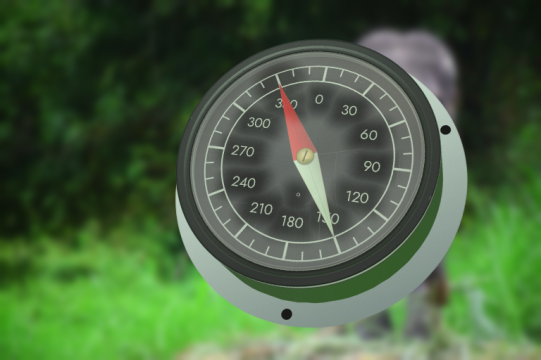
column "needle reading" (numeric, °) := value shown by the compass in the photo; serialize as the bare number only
330
